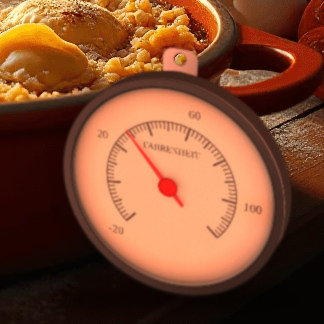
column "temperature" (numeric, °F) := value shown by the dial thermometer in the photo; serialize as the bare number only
30
